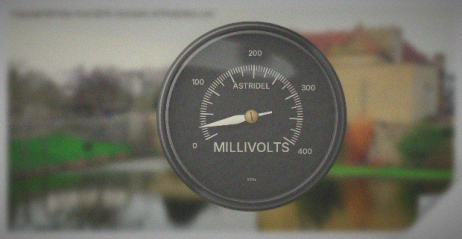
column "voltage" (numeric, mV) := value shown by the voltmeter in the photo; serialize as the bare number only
25
